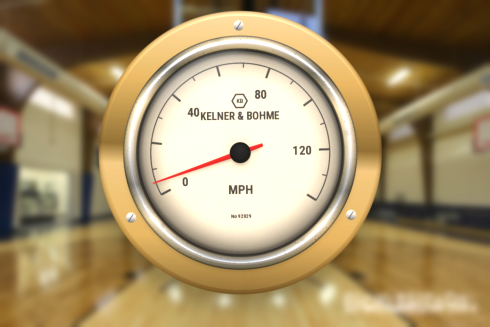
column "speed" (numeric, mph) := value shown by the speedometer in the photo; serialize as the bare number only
5
